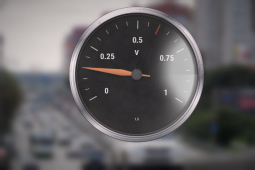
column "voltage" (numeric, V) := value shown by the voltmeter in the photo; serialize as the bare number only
0.15
